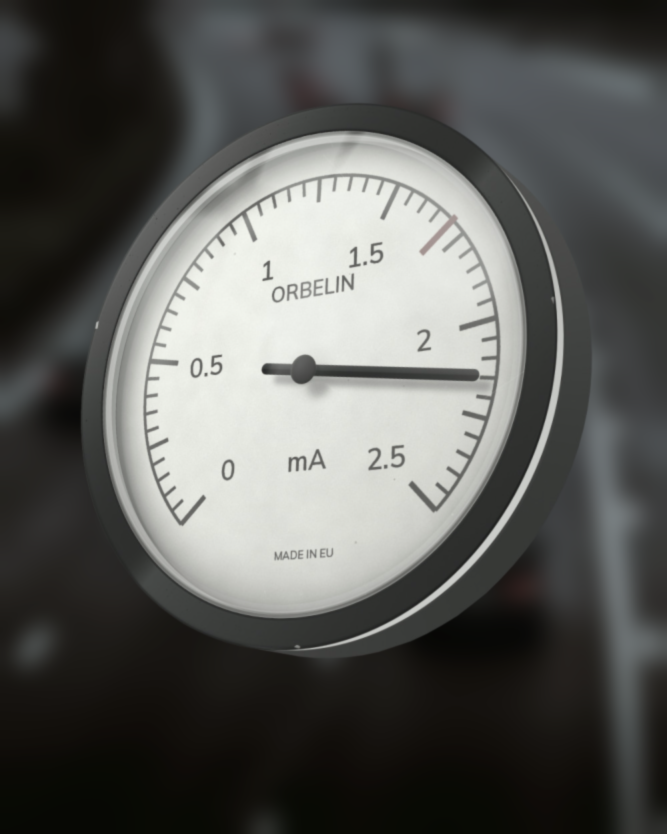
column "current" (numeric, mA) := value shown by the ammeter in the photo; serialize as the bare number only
2.15
